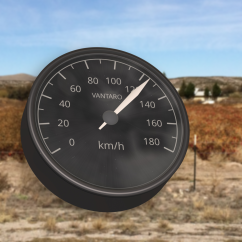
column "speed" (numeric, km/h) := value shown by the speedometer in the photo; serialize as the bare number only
125
